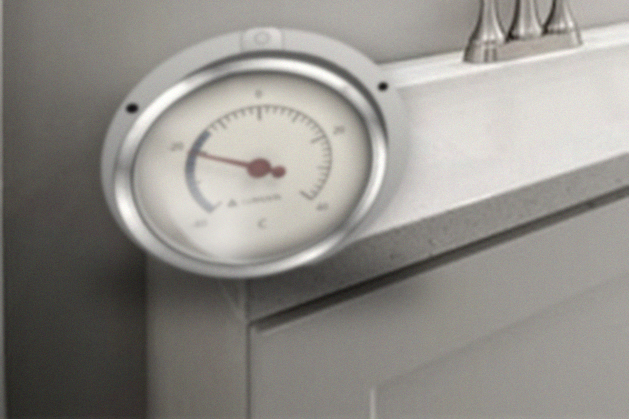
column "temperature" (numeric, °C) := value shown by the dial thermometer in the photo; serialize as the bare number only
-20
